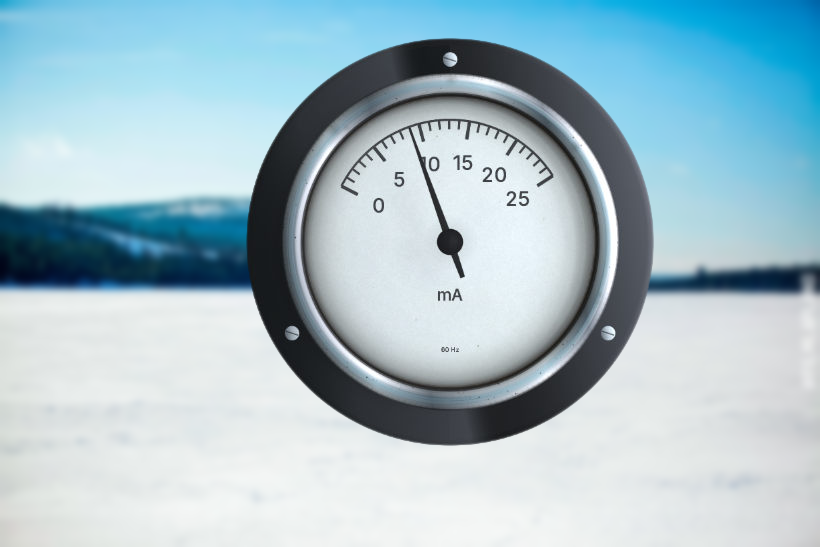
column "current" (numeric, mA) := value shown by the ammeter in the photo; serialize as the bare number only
9
